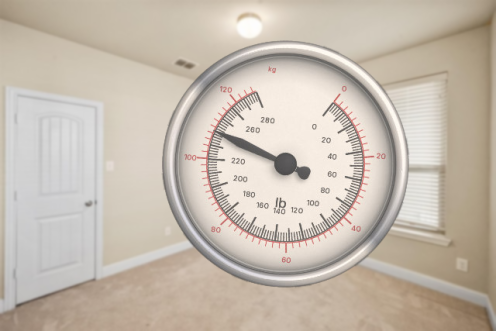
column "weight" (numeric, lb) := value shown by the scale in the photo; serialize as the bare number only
240
